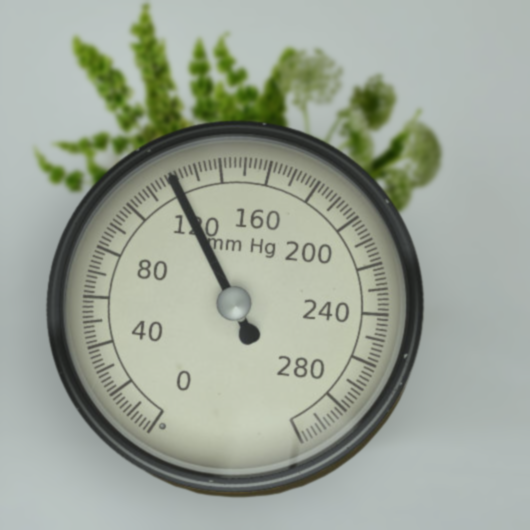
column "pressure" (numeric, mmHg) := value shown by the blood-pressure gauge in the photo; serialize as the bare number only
120
